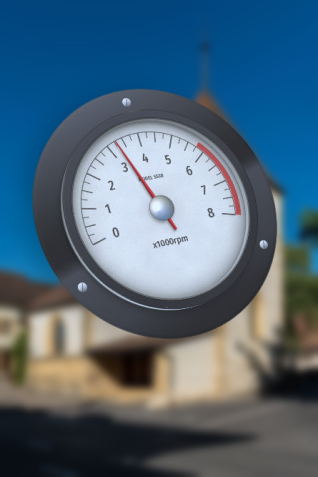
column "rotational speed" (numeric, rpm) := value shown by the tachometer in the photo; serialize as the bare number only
3250
